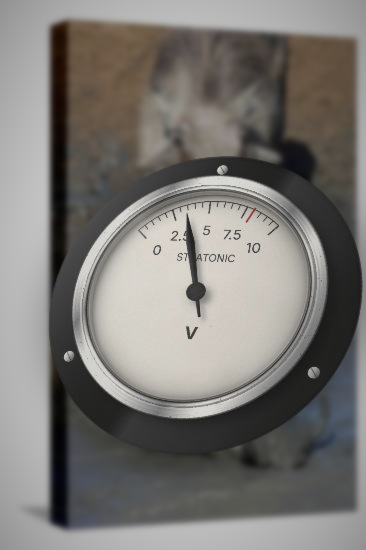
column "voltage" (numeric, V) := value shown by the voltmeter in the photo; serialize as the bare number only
3.5
